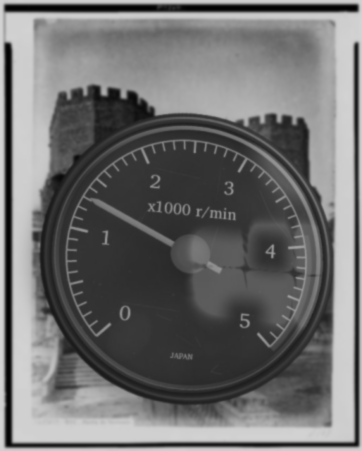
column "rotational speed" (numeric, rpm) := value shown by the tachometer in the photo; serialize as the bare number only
1300
